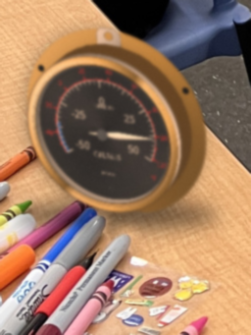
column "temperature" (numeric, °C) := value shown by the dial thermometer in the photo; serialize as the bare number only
37.5
